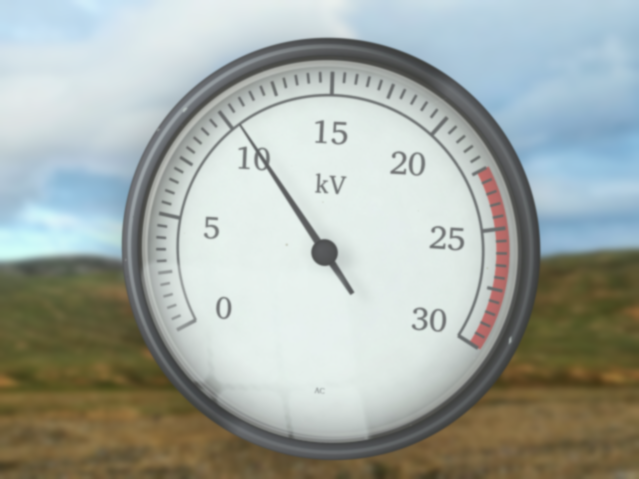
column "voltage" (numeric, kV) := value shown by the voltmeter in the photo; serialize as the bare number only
10.5
